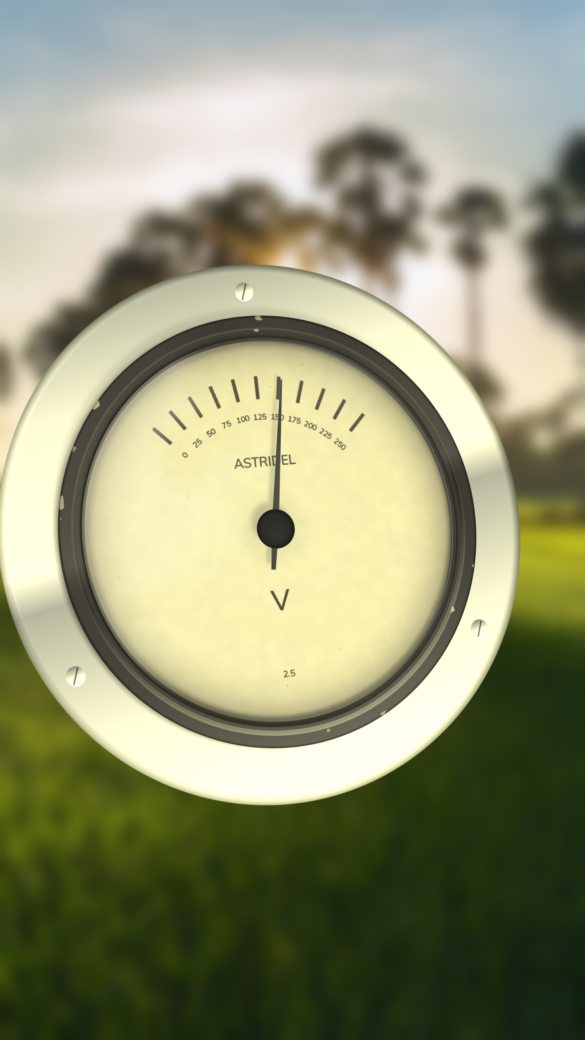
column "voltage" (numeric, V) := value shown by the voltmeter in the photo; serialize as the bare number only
150
